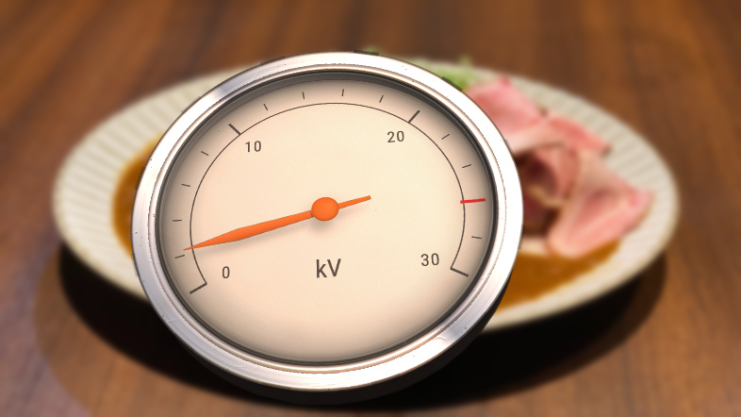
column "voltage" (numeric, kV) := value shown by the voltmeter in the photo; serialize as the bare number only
2
